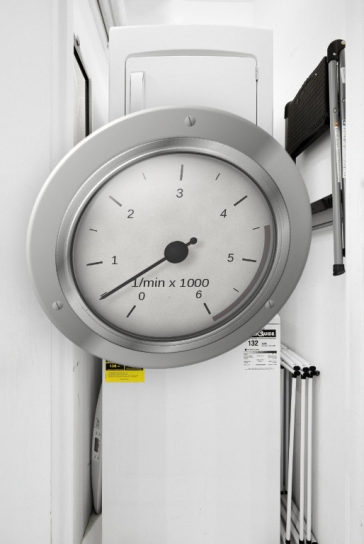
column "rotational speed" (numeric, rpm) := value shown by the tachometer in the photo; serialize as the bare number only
500
